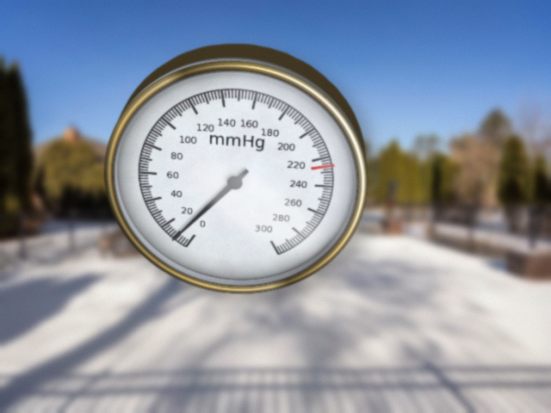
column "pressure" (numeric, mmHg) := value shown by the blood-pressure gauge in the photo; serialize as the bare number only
10
